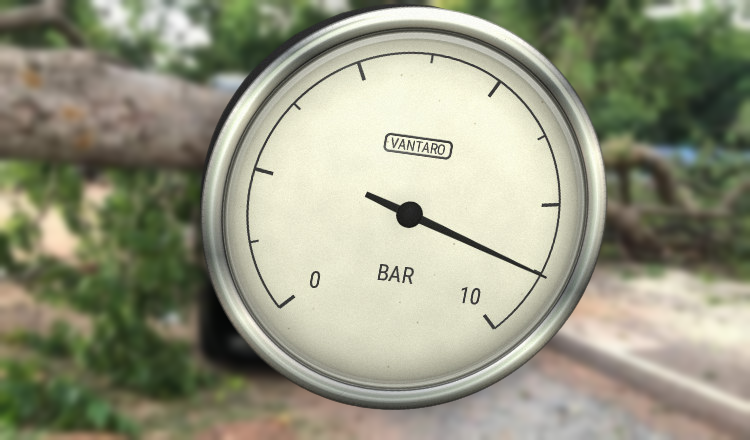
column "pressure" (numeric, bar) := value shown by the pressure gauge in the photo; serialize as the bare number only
9
